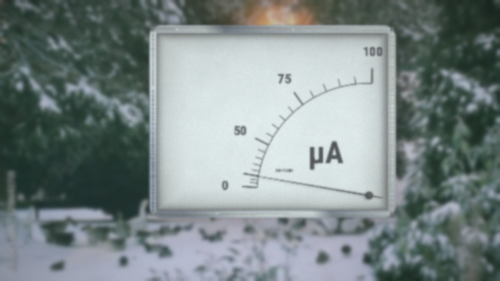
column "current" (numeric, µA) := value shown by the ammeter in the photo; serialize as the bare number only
25
